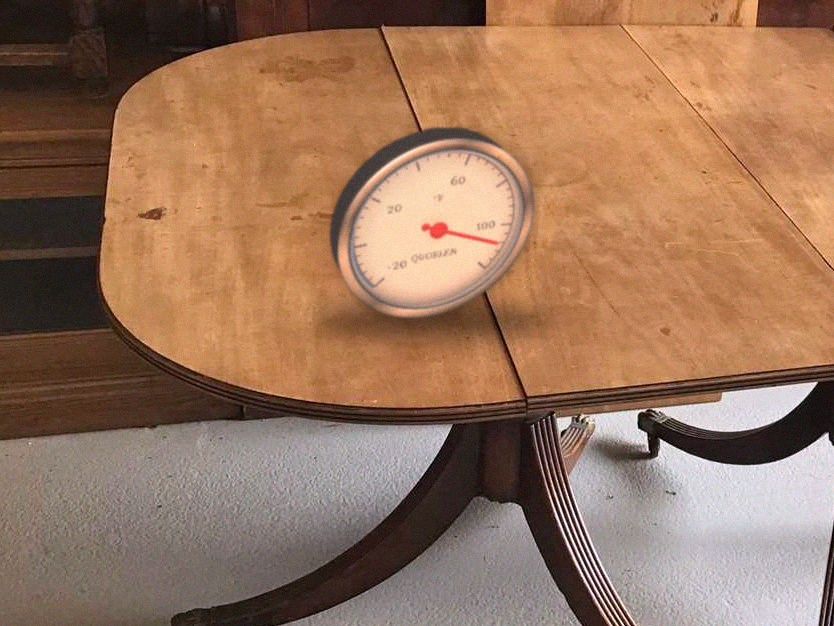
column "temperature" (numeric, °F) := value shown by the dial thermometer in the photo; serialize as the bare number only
108
